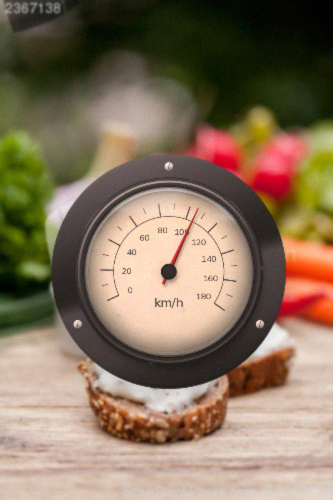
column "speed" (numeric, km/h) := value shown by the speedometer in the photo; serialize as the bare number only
105
